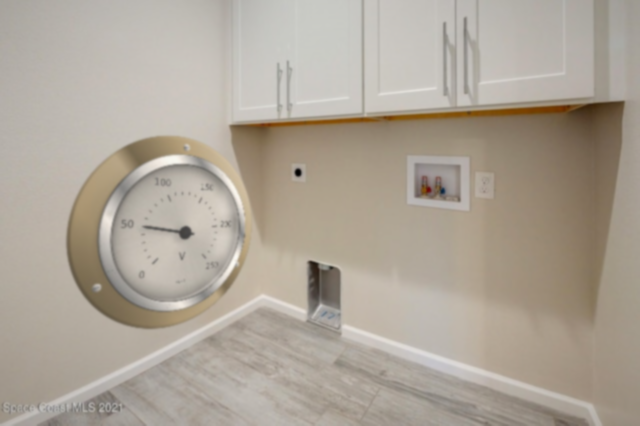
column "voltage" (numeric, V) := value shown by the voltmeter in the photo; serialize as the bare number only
50
